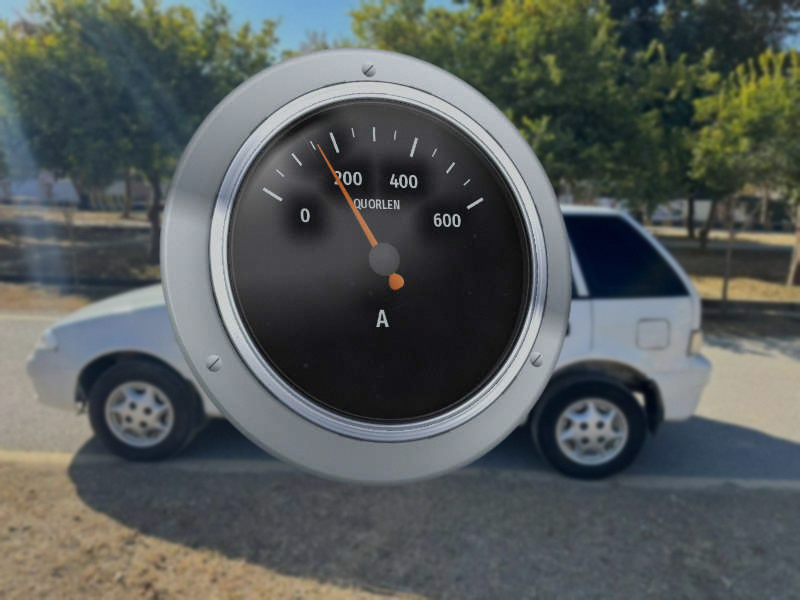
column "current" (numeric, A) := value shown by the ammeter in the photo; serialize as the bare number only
150
